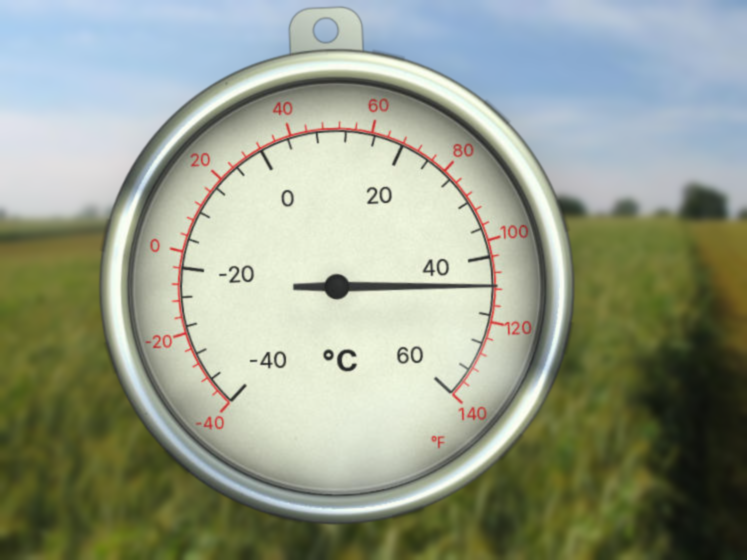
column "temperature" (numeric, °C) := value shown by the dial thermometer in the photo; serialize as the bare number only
44
